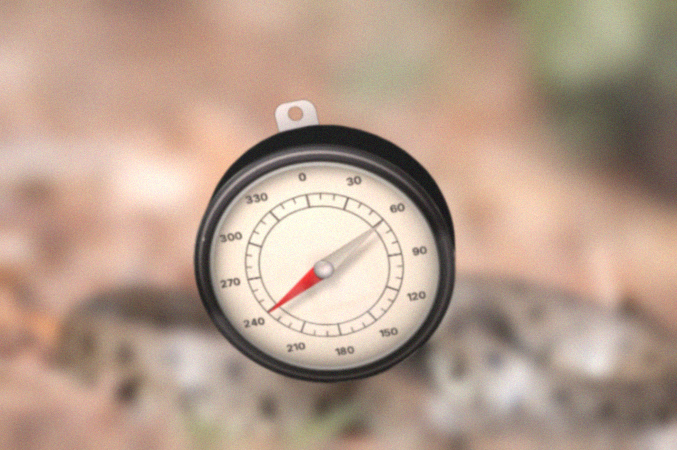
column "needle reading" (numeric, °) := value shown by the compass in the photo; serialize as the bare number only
240
